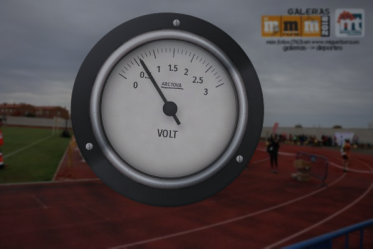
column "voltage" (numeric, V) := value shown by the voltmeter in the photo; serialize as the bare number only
0.6
